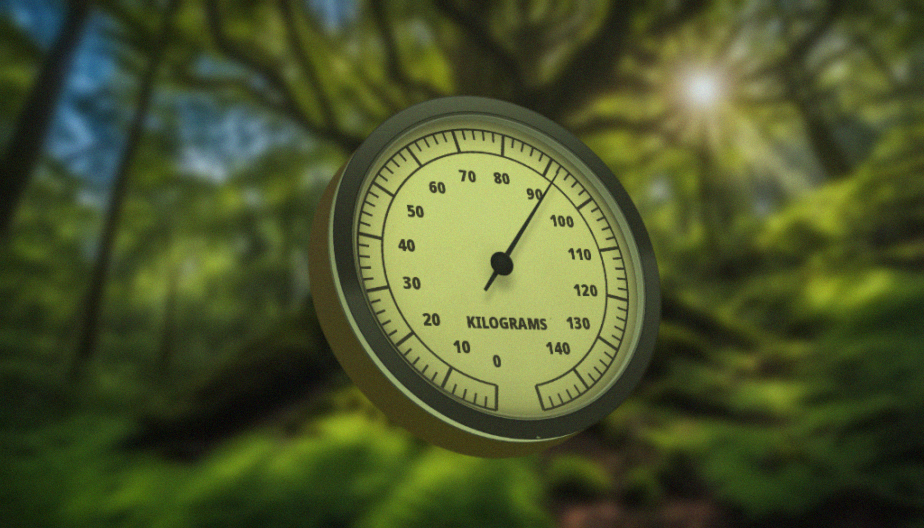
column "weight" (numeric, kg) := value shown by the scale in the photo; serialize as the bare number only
92
